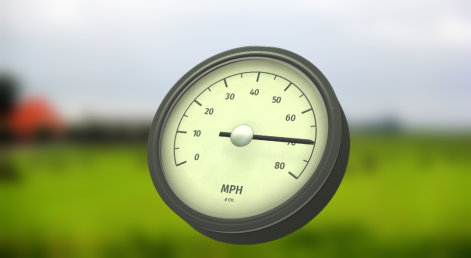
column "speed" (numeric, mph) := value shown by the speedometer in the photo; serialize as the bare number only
70
